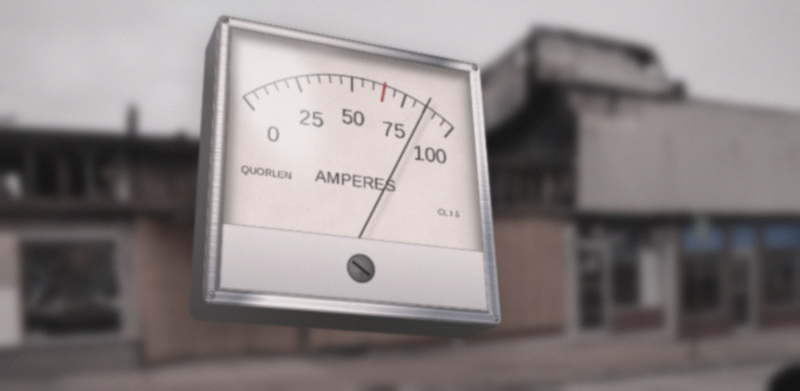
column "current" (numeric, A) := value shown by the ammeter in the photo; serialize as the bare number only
85
